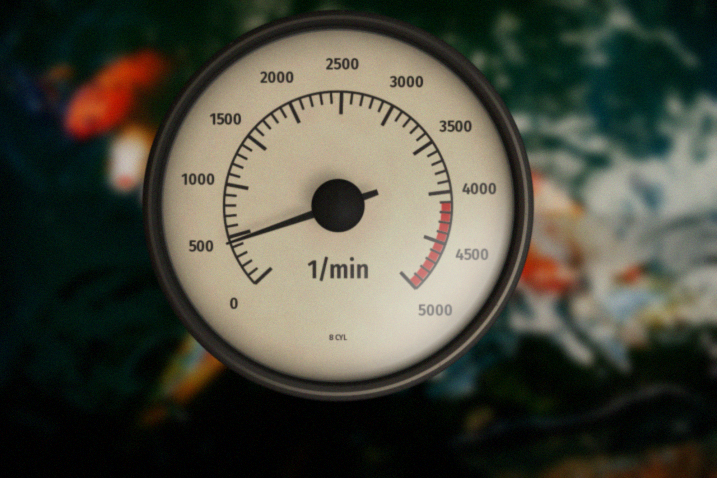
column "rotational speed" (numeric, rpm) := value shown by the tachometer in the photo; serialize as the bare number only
450
